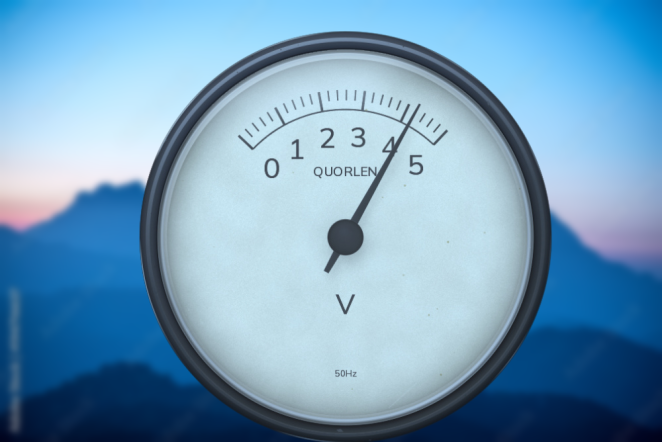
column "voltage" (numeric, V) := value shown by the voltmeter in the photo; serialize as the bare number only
4.2
